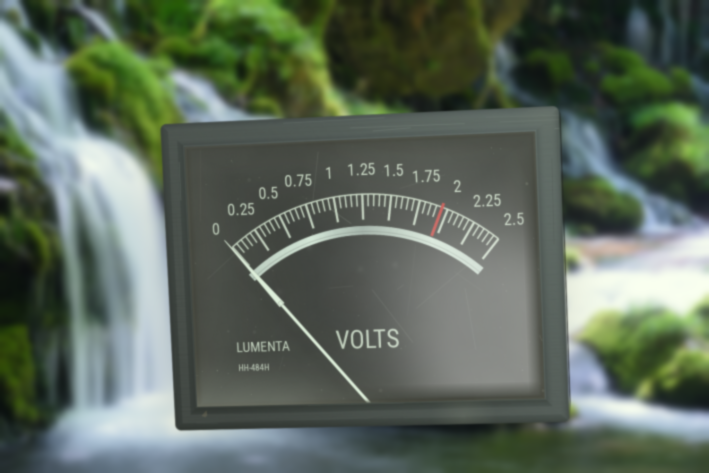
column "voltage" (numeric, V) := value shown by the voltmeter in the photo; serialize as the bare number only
0
